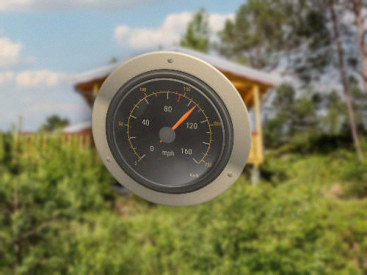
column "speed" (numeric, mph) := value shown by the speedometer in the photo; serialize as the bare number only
105
